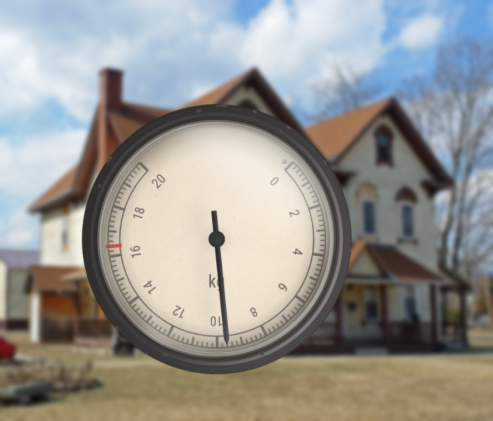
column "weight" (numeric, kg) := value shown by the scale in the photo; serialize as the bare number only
9.6
